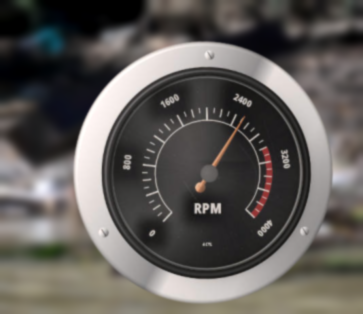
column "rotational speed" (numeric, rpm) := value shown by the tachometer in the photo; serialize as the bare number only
2500
